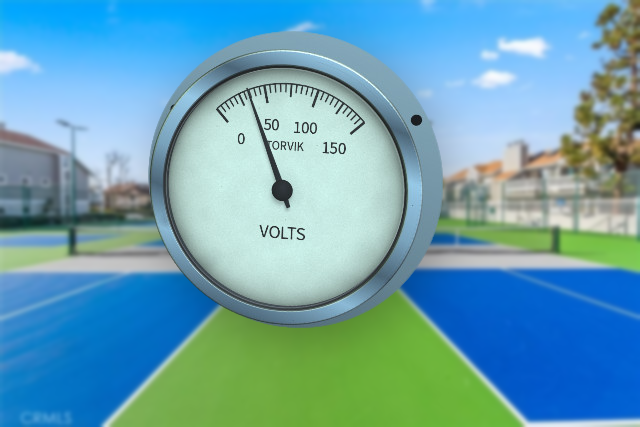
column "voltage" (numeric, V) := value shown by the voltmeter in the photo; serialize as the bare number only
35
